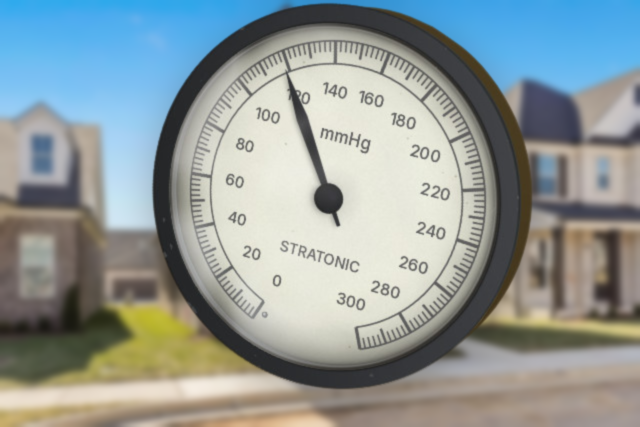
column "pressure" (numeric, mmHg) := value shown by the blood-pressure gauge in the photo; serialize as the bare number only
120
